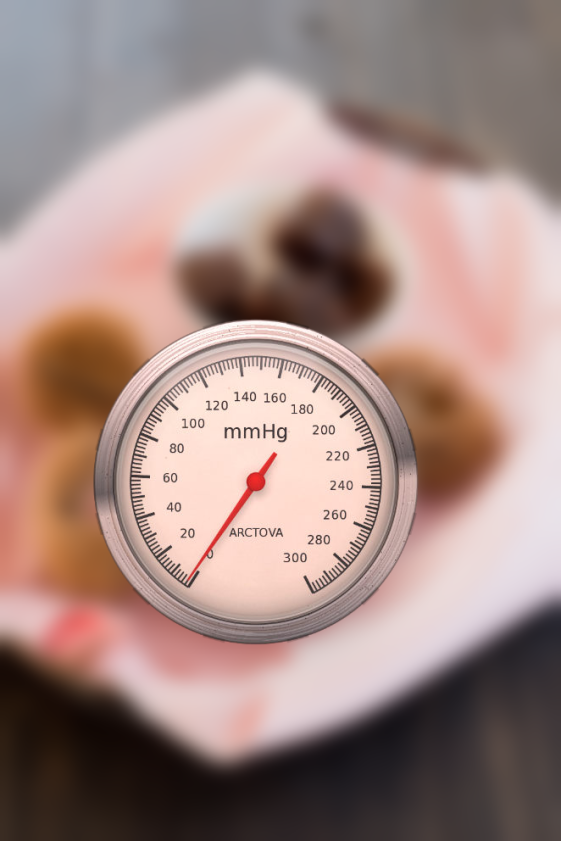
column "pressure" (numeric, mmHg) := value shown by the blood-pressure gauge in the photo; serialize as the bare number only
2
